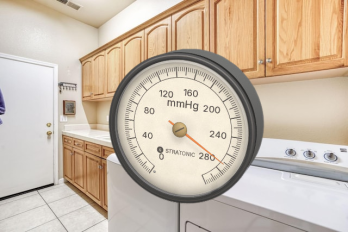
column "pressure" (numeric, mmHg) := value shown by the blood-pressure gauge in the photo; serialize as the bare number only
270
